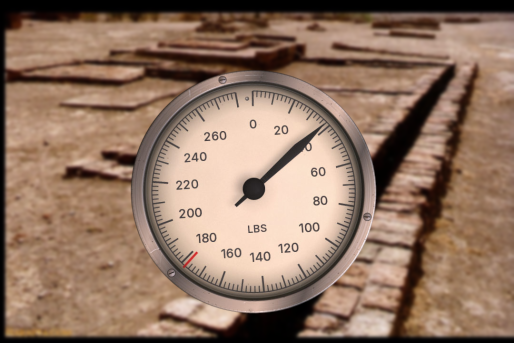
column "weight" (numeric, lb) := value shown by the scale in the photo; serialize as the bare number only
38
